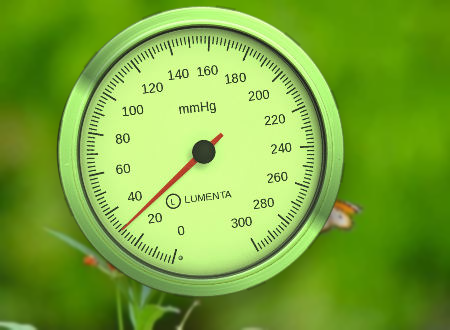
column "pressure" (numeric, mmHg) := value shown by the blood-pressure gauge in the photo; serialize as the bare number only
30
